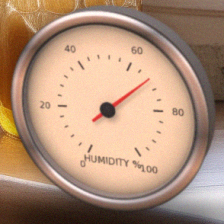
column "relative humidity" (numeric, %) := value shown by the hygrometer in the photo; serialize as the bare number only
68
